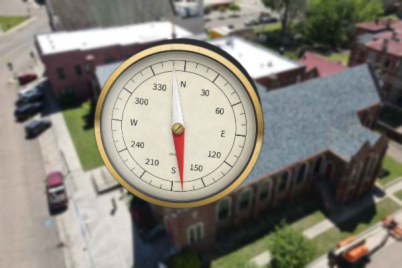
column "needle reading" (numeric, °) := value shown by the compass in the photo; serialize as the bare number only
170
